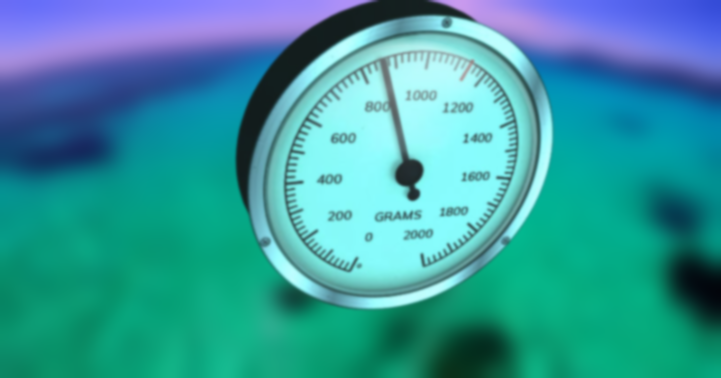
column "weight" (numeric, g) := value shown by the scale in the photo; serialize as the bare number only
860
